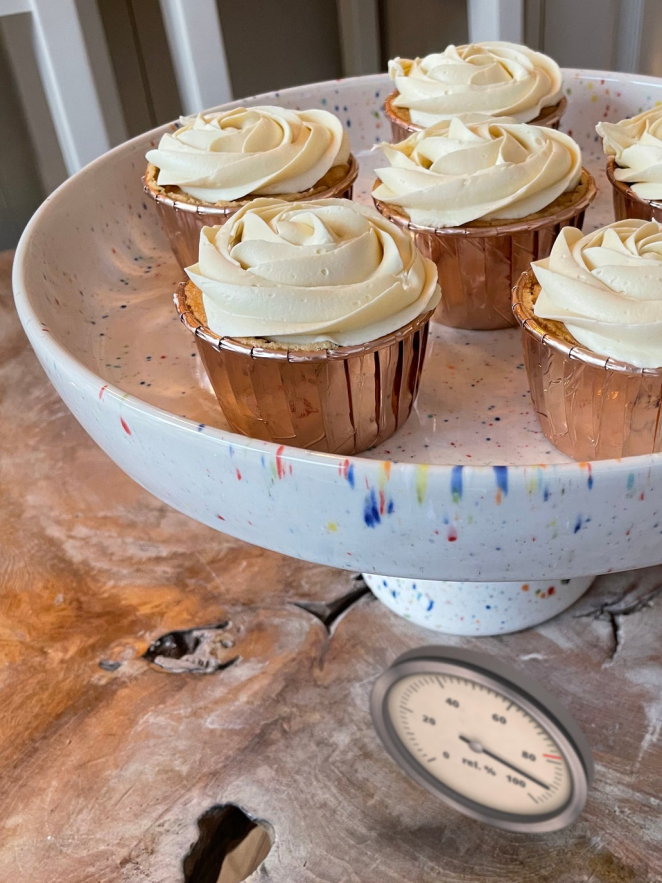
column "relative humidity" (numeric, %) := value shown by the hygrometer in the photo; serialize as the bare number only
90
